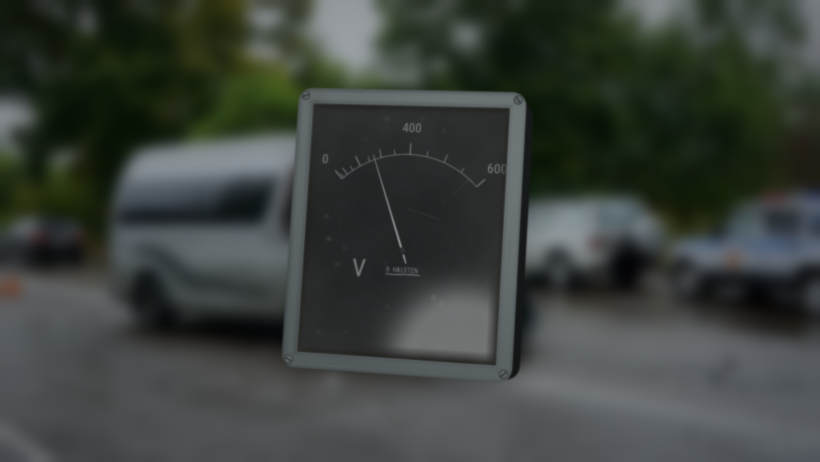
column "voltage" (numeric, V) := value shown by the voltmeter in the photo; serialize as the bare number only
275
